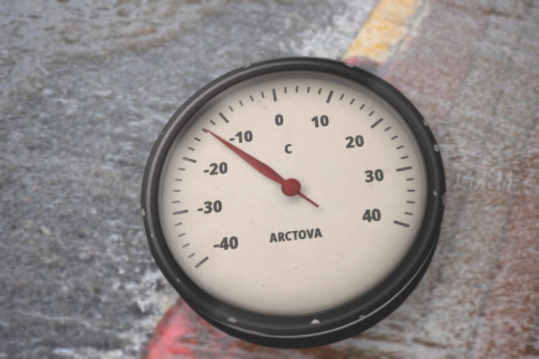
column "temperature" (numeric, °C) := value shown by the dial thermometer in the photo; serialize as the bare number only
-14
